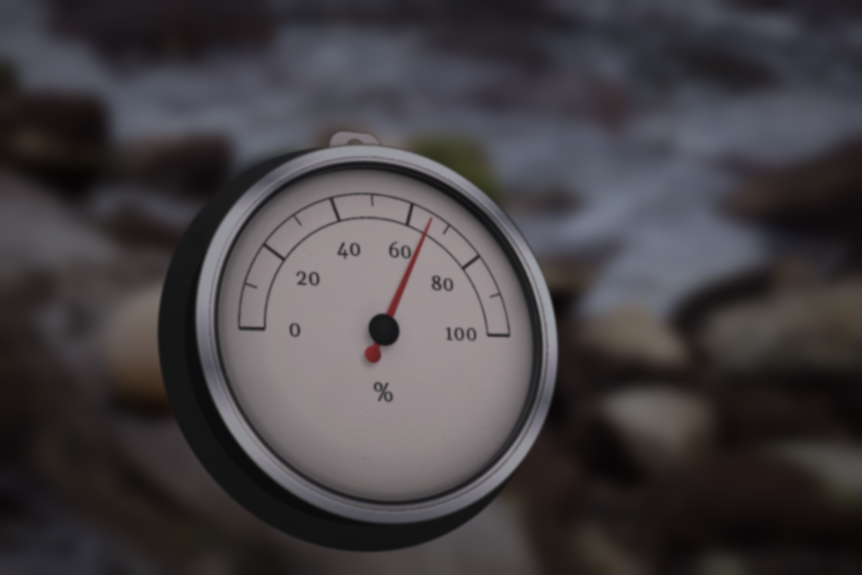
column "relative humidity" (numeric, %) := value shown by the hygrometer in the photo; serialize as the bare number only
65
